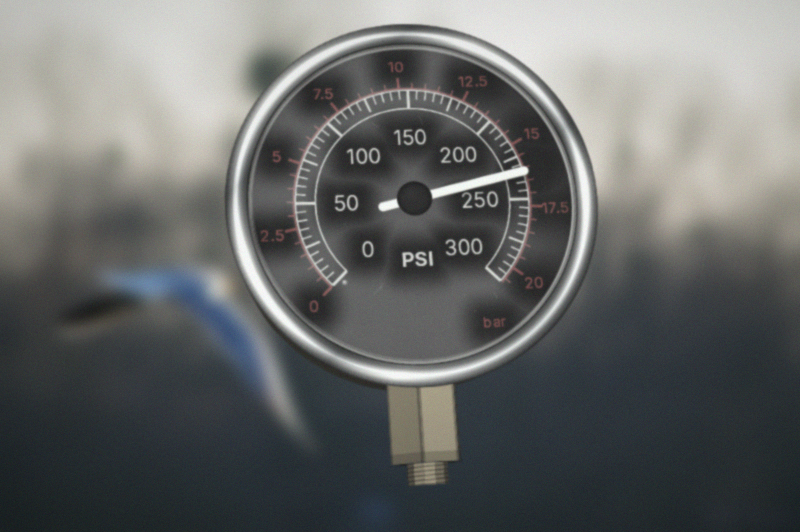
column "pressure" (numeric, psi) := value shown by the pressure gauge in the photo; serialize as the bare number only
235
